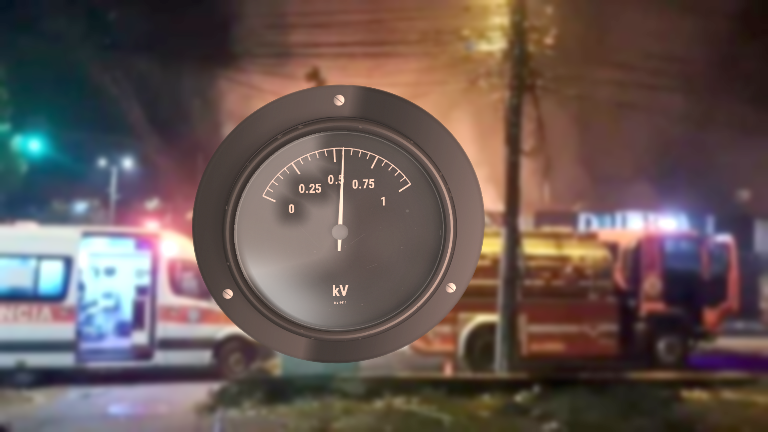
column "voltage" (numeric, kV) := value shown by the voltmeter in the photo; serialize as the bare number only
0.55
